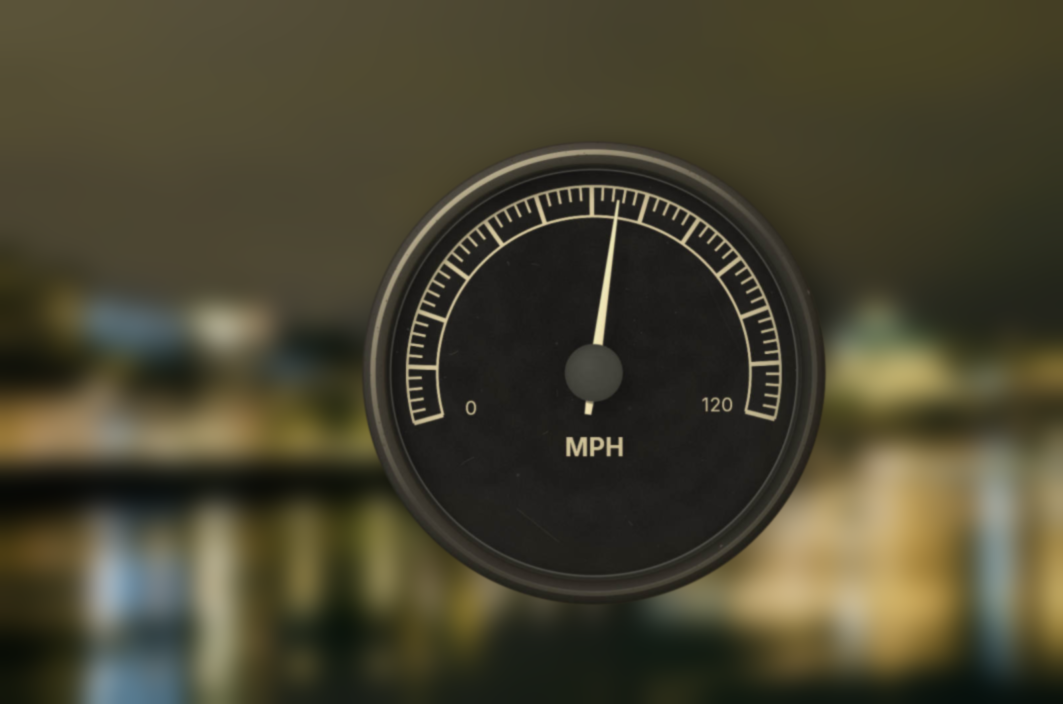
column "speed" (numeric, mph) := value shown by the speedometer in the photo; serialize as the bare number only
65
